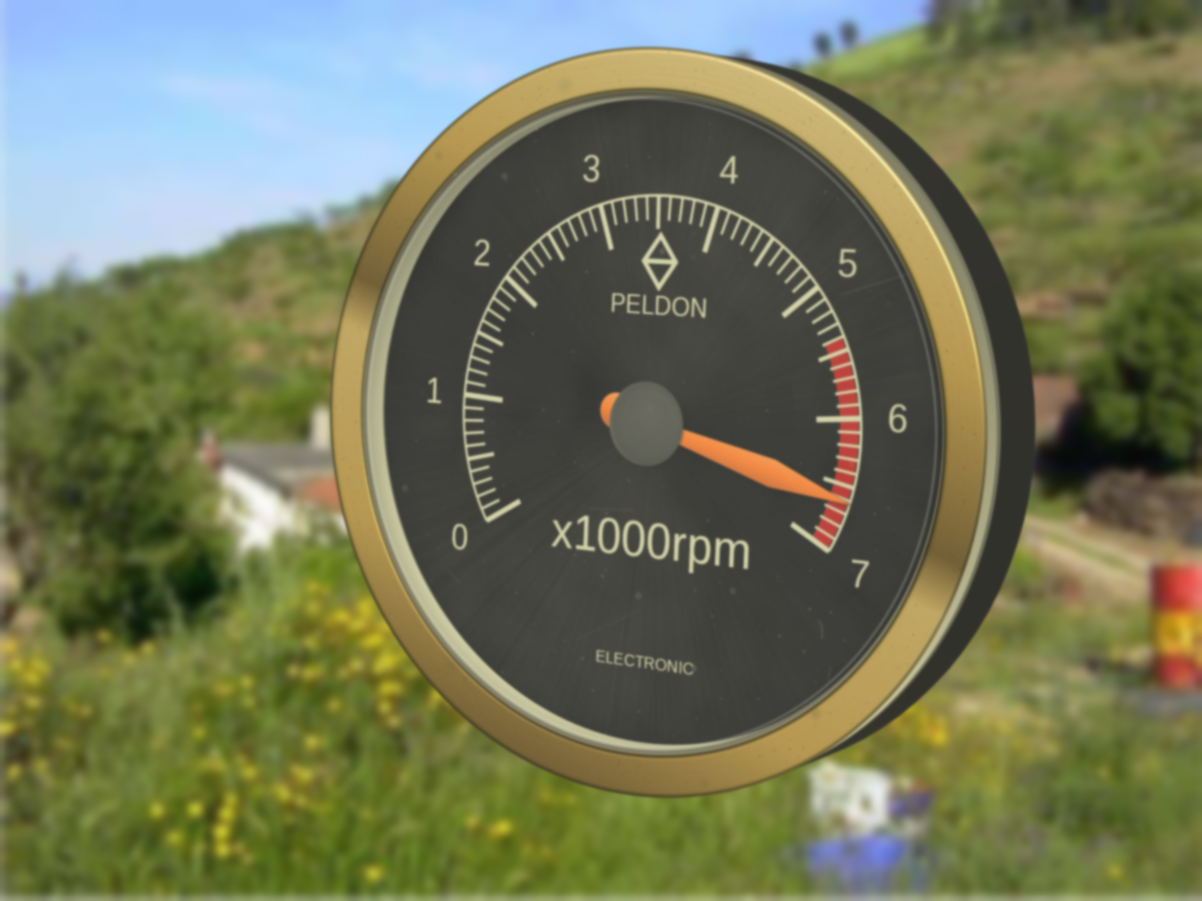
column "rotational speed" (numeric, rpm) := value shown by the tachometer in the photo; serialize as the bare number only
6600
